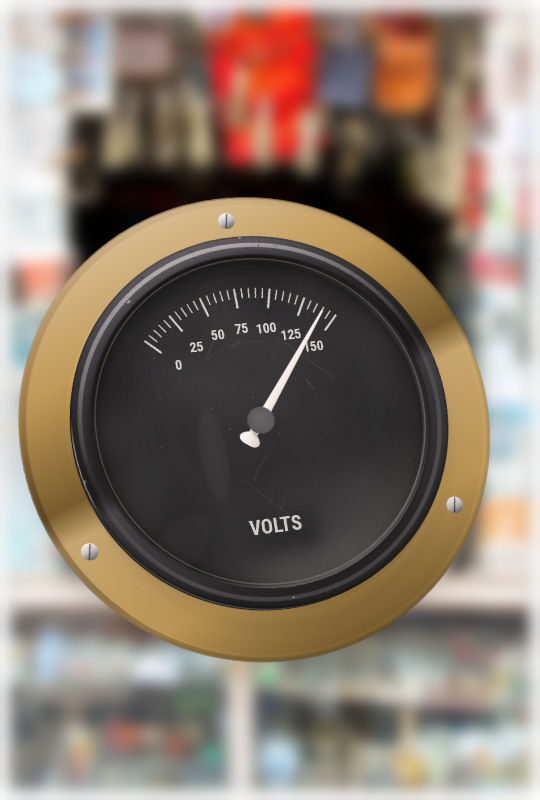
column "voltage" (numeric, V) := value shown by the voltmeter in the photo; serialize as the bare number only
140
